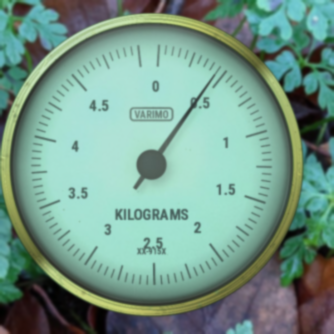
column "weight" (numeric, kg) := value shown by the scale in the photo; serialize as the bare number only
0.45
